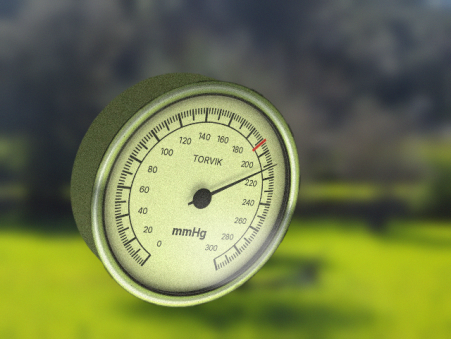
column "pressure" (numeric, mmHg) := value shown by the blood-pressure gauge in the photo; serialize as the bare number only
210
